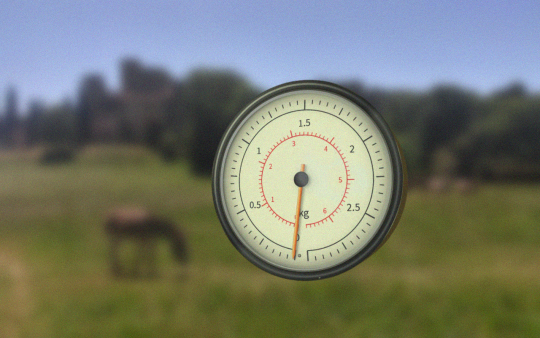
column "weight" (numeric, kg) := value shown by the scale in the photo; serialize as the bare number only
0
